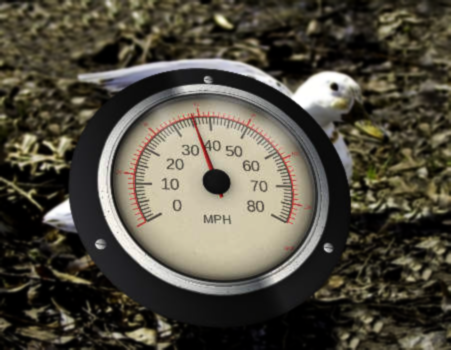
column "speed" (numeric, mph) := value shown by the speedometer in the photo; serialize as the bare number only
35
